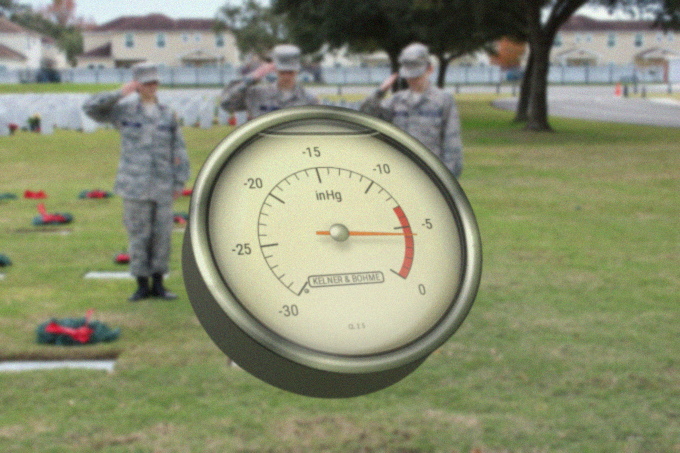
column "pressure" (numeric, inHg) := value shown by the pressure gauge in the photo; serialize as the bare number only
-4
